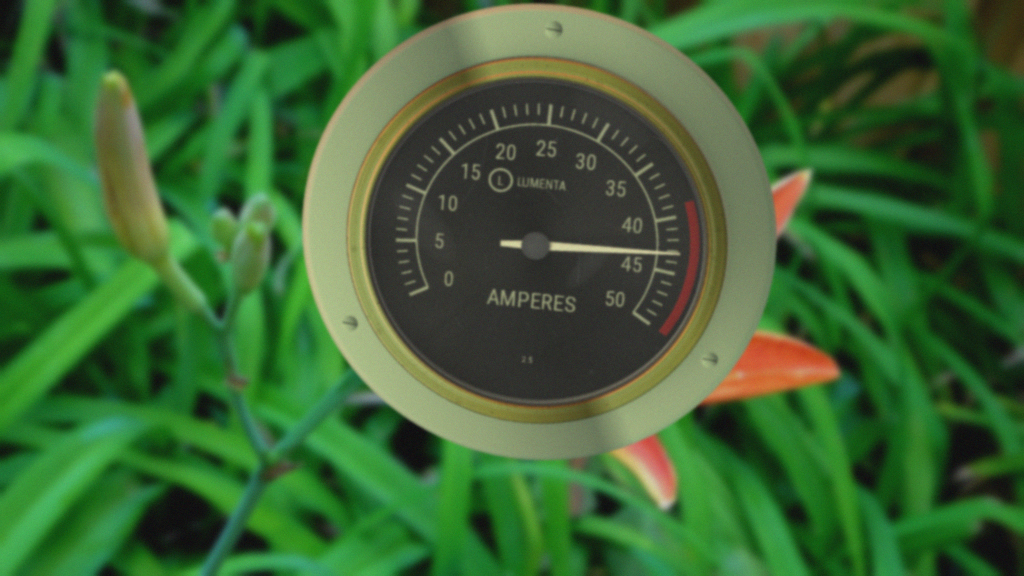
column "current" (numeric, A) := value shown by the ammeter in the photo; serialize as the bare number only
43
